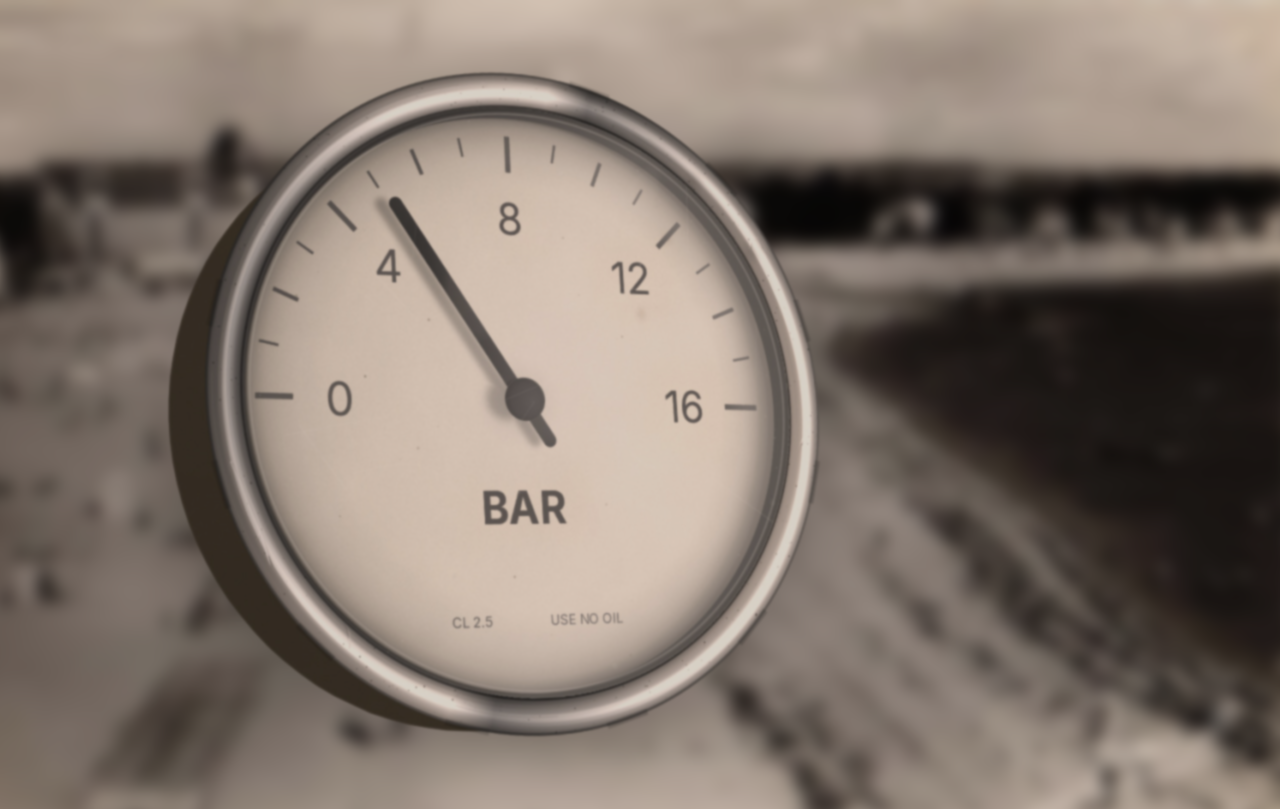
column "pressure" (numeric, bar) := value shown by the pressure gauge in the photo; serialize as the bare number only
5
